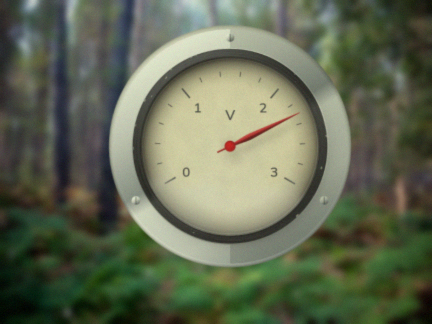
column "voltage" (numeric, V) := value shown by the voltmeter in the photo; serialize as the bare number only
2.3
